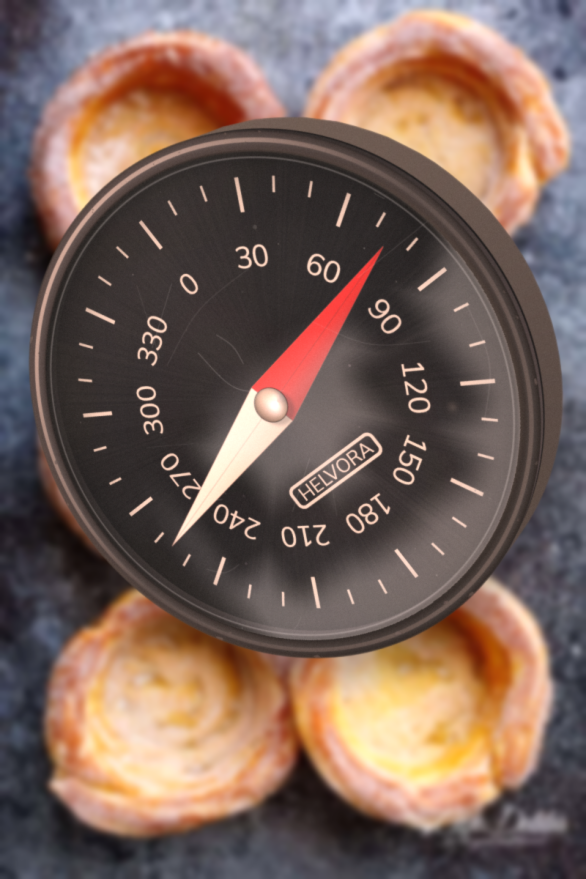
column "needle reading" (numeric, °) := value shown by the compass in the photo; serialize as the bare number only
75
